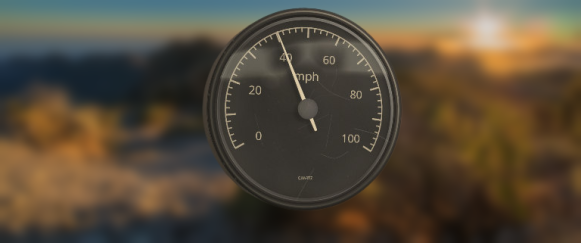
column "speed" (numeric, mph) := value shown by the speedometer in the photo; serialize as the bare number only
40
